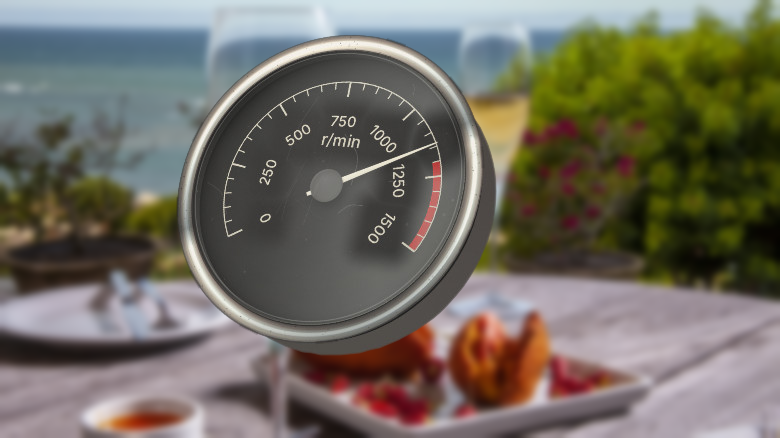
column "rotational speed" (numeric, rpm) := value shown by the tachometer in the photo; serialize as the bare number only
1150
